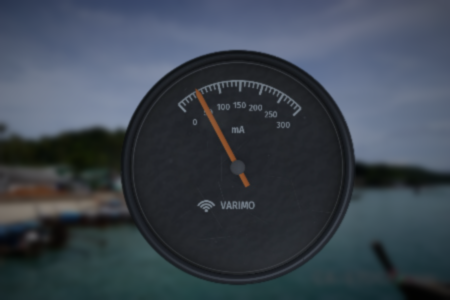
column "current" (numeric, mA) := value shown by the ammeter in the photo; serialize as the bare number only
50
